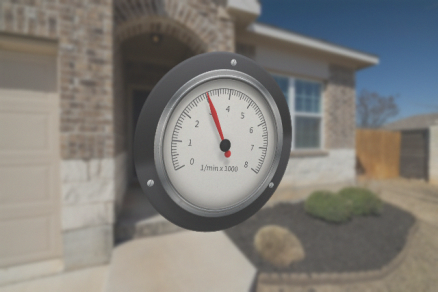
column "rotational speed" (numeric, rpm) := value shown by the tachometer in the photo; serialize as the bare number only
3000
